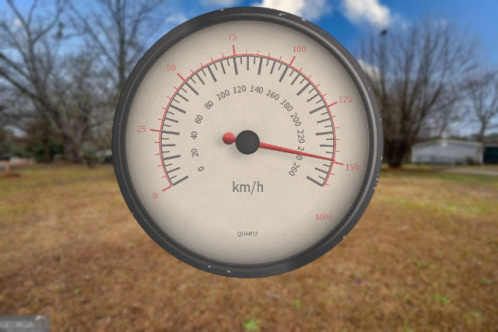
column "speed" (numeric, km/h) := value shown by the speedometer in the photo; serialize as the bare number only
240
